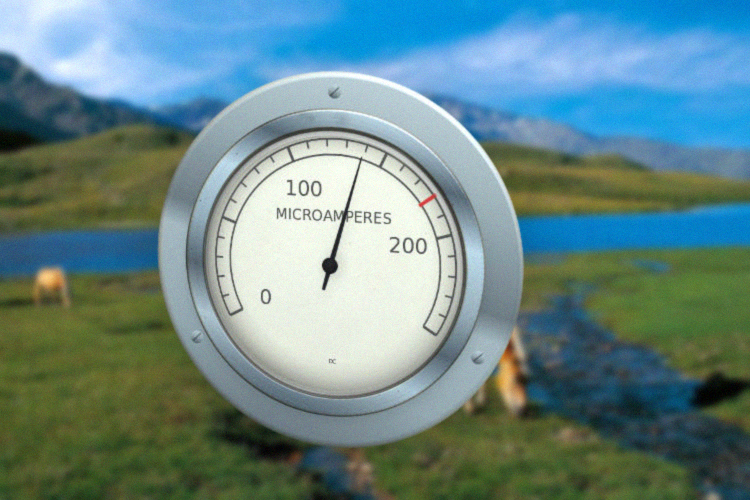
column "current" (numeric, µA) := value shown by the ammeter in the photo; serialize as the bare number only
140
